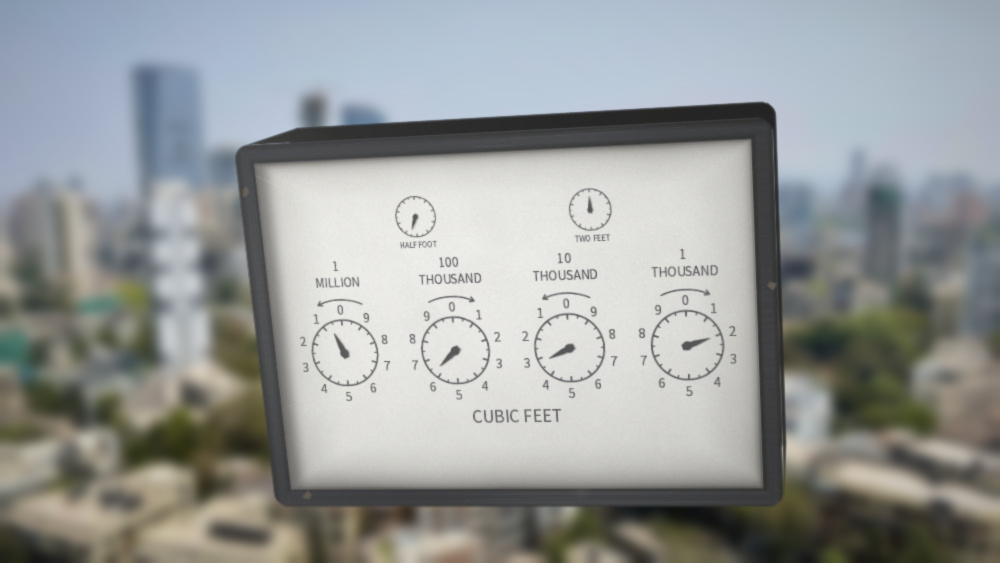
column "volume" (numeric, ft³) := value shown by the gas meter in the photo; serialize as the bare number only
63200
